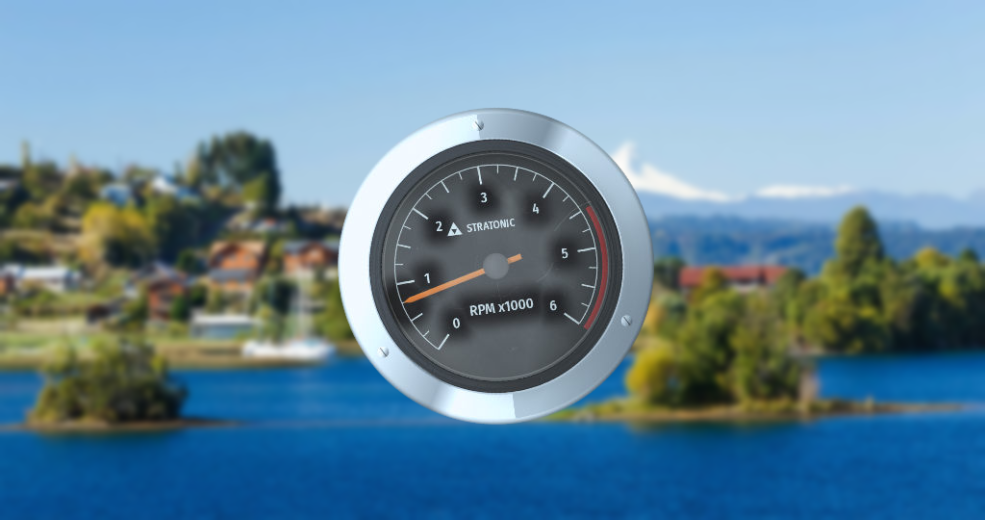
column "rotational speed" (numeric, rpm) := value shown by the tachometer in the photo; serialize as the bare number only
750
